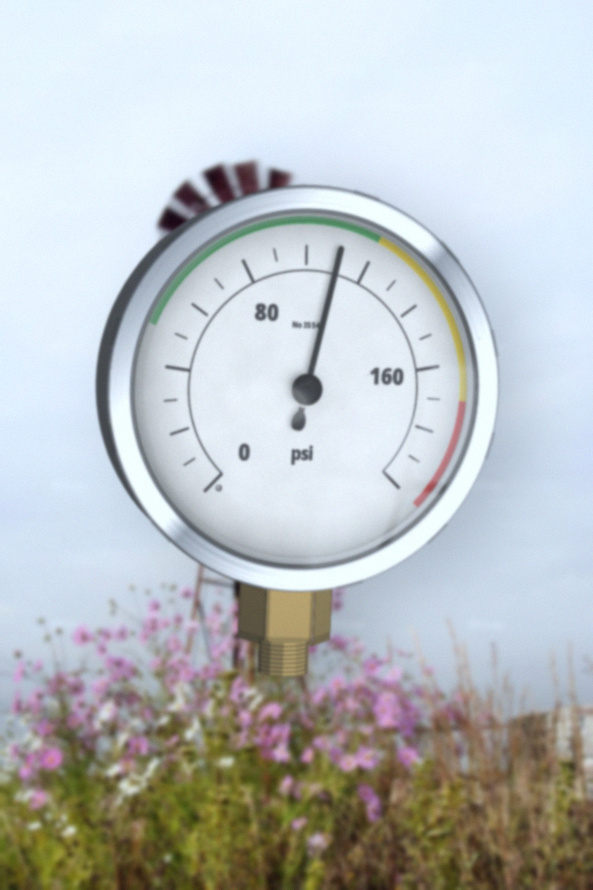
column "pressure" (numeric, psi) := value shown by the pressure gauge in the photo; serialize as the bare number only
110
